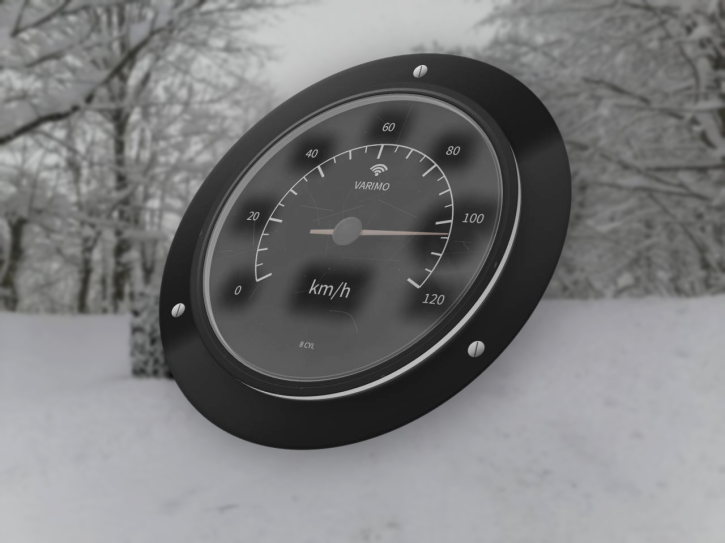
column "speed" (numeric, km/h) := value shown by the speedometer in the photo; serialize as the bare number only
105
